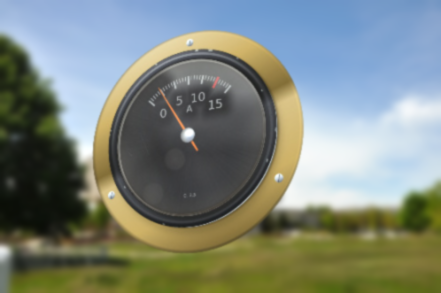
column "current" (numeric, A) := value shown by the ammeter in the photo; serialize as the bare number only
2.5
